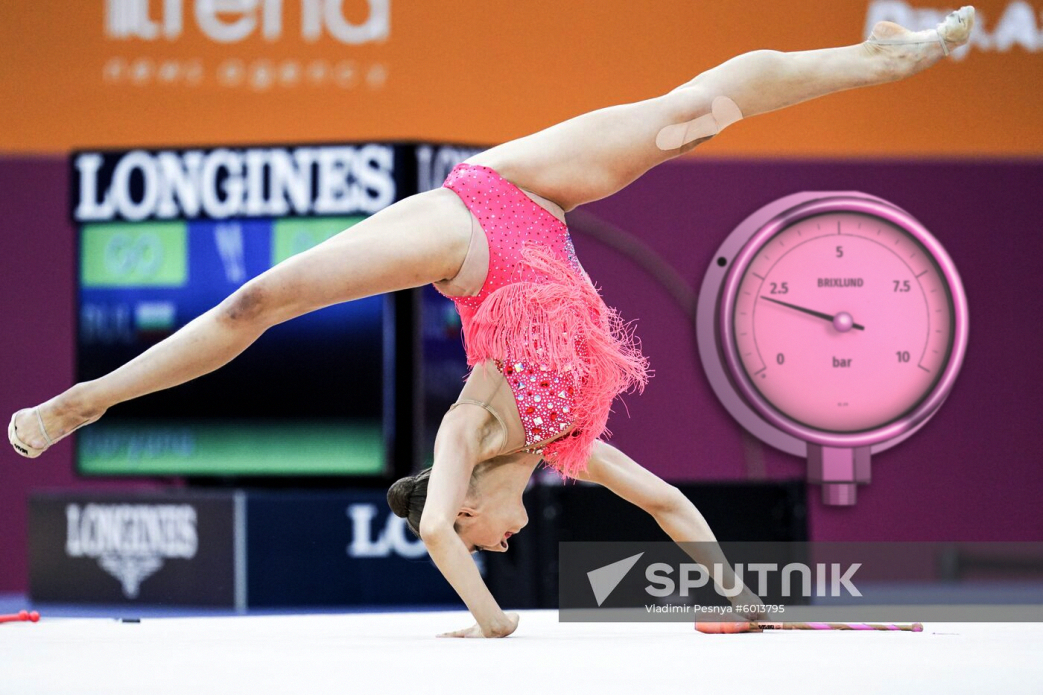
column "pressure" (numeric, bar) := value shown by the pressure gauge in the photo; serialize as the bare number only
2
